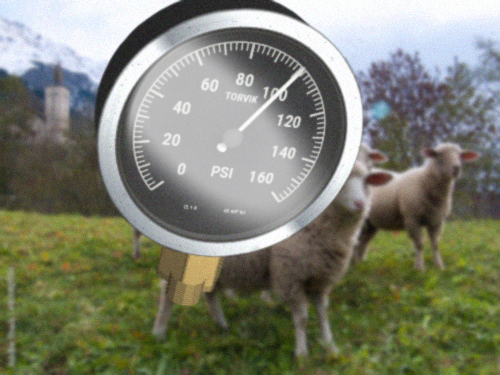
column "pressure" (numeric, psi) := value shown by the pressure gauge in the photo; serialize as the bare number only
100
